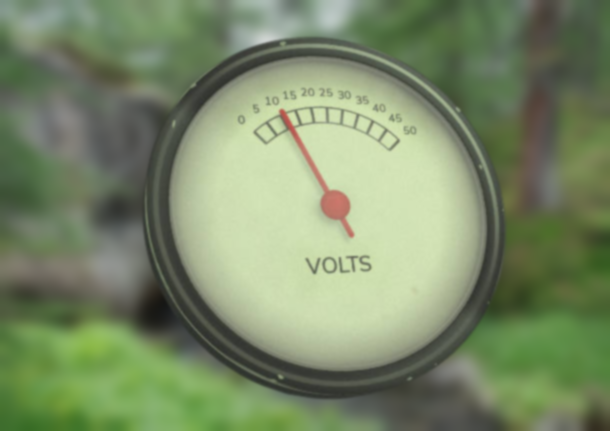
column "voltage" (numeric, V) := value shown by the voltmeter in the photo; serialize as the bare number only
10
